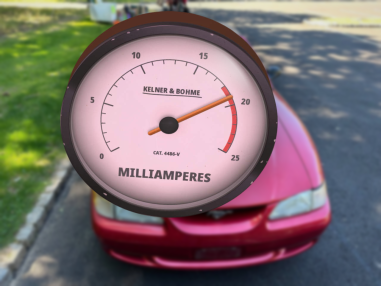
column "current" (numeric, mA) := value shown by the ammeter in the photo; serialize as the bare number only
19
